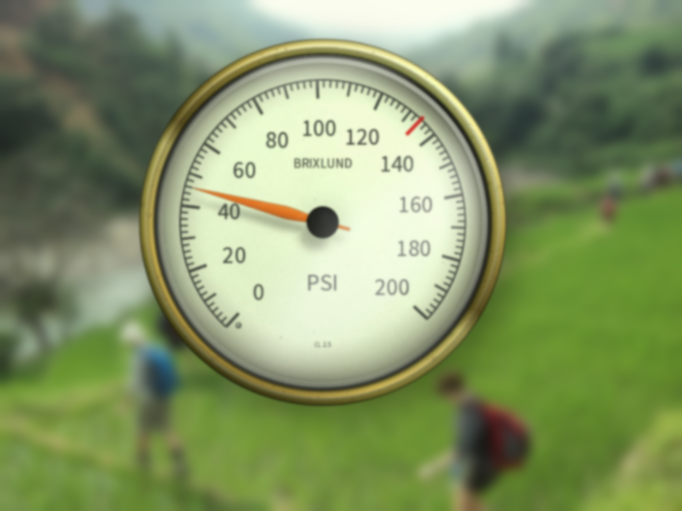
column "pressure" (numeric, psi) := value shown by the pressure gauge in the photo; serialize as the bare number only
46
